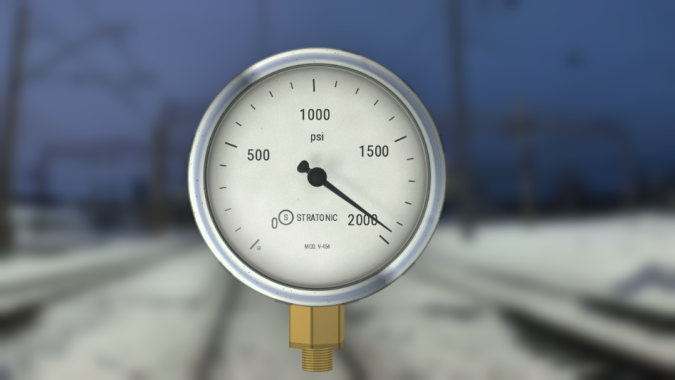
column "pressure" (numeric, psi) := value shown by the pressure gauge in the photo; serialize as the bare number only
1950
